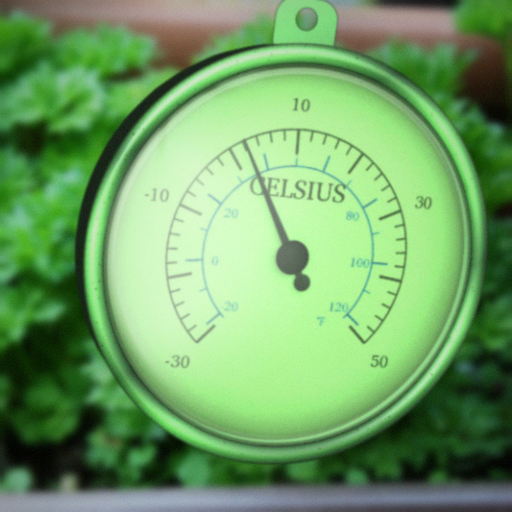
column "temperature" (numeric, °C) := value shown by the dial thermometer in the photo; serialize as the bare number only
2
